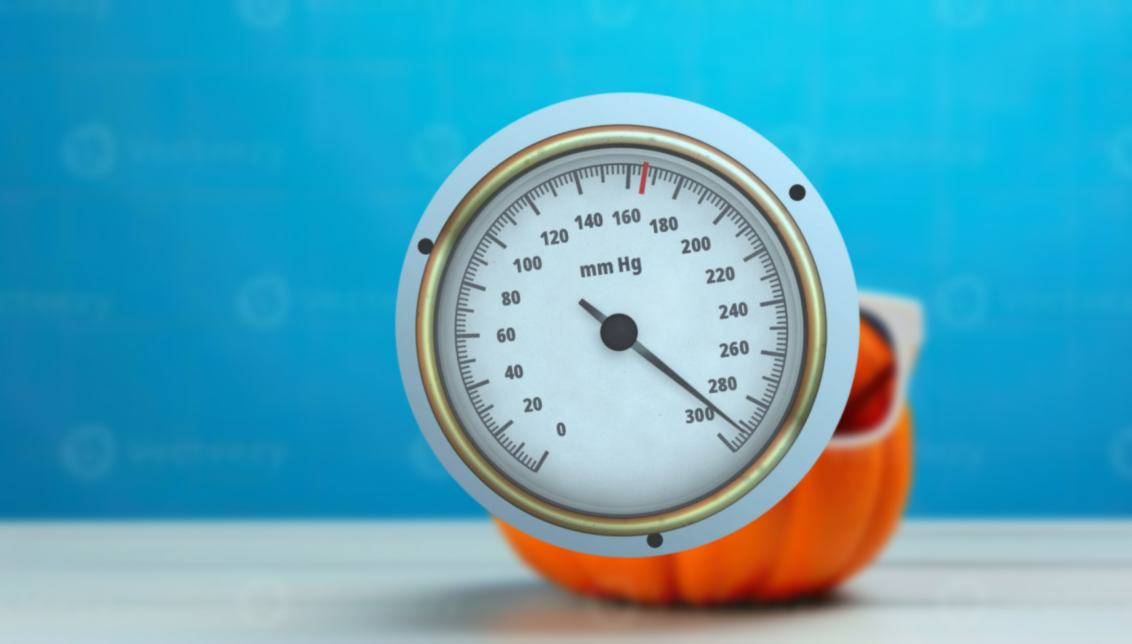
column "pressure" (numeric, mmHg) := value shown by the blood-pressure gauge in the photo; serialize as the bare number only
292
